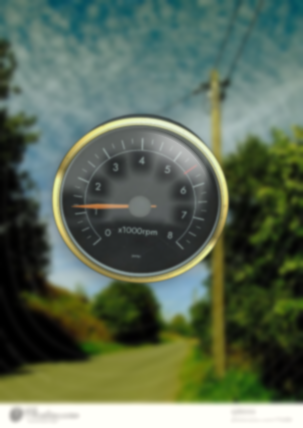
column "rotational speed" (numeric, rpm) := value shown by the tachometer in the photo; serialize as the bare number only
1250
